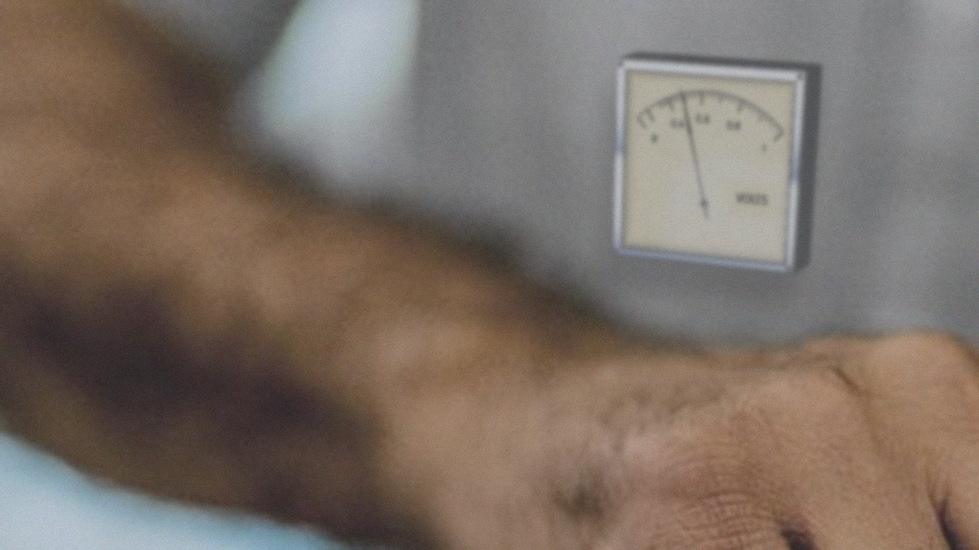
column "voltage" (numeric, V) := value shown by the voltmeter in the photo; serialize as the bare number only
0.5
